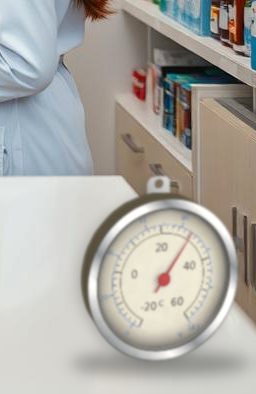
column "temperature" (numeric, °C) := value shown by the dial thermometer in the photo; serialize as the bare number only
30
